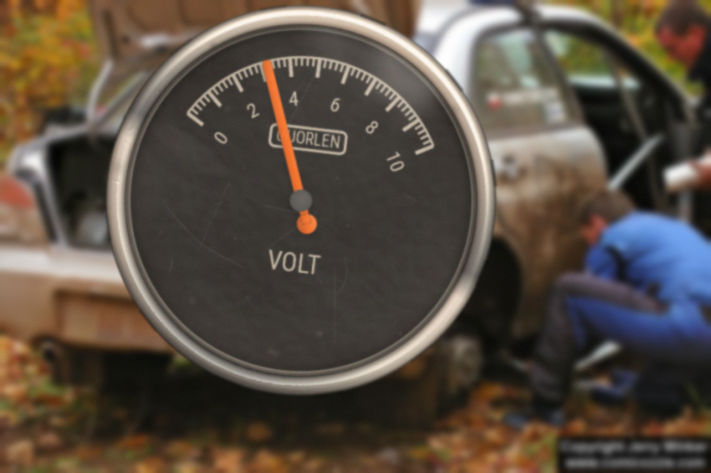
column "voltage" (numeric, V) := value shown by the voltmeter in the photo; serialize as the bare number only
3.2
